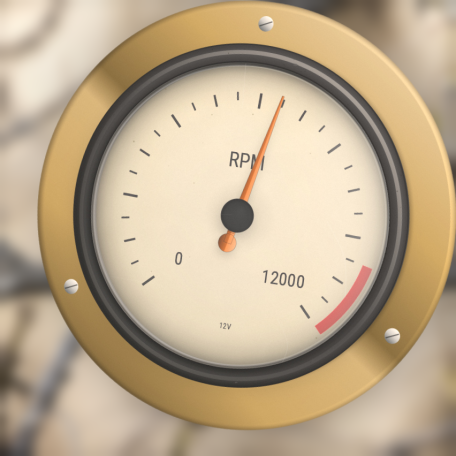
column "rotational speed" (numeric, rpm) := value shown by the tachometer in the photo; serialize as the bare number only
6500
